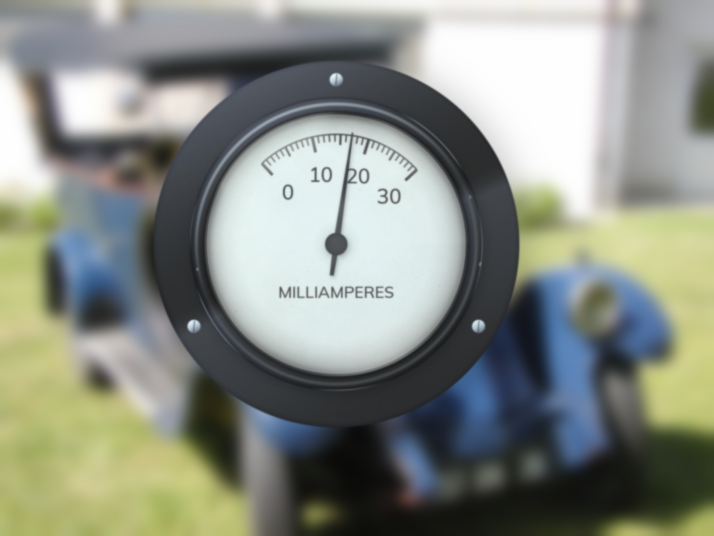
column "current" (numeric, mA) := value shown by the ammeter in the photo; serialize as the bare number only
17
